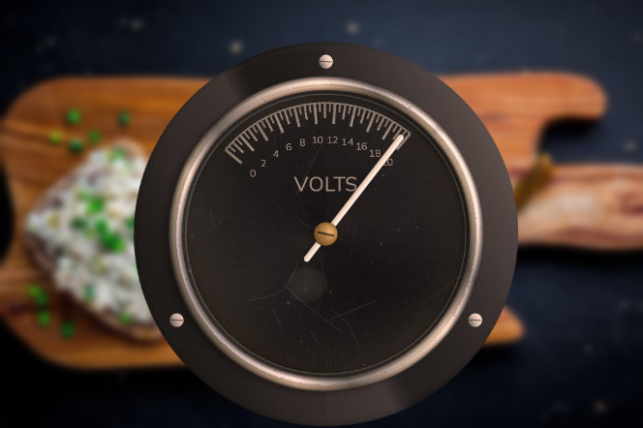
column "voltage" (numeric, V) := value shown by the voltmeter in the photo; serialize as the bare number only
19.5
